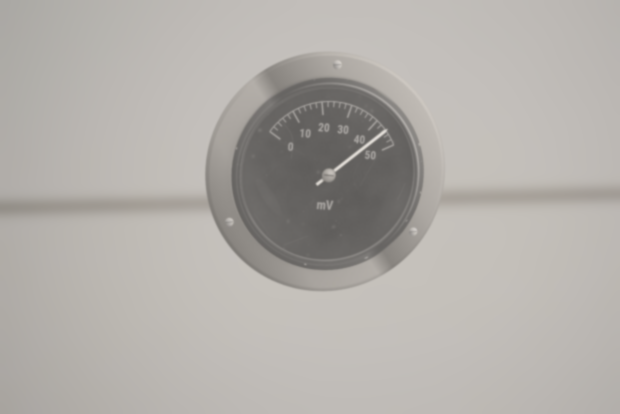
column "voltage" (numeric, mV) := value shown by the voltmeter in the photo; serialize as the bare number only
44
